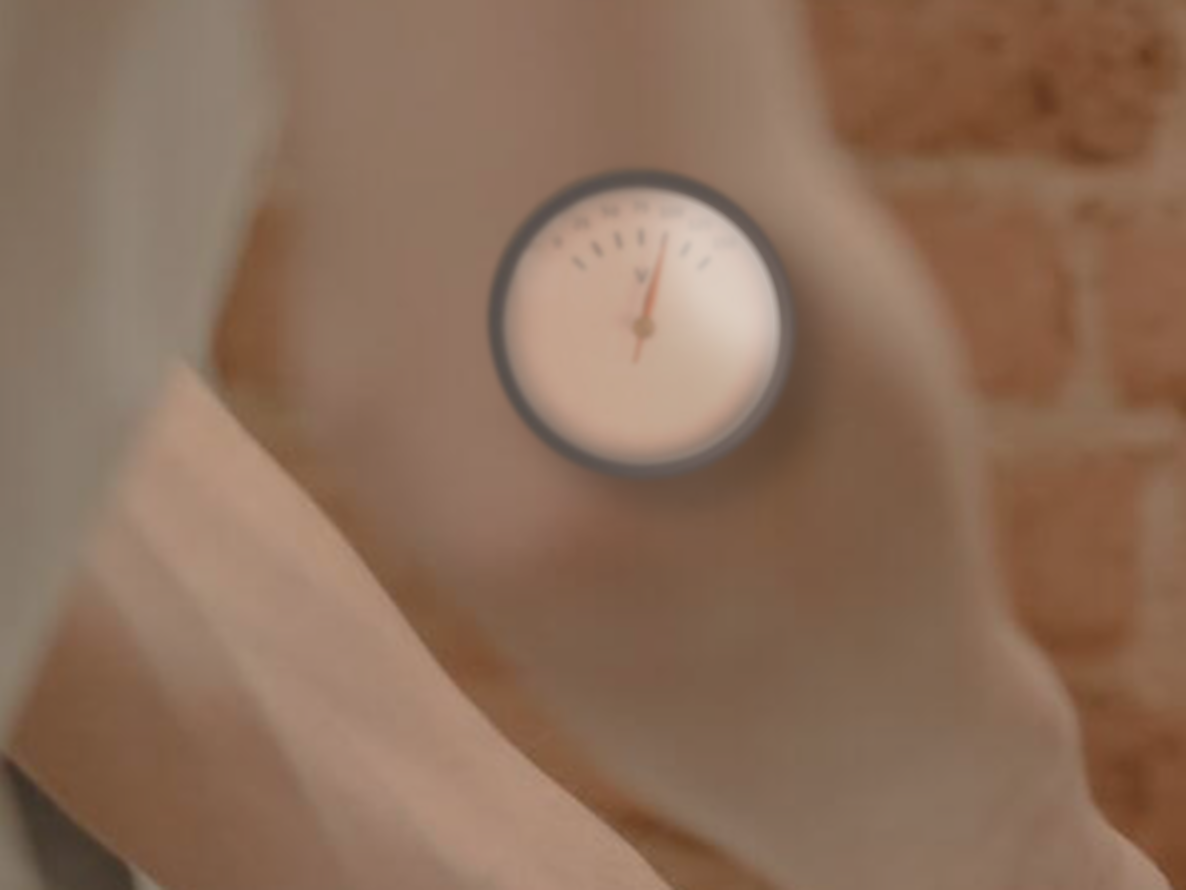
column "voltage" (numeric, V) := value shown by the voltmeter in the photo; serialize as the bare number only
100
